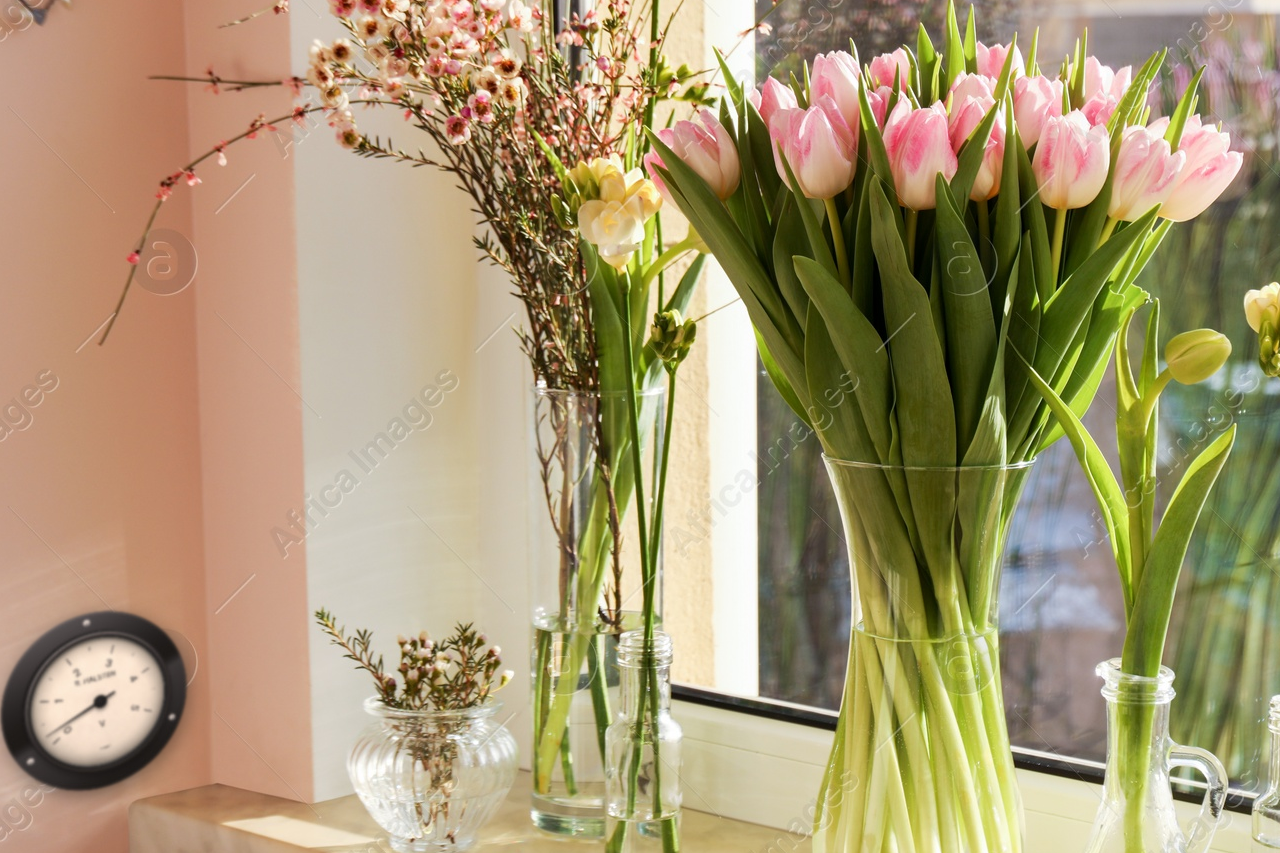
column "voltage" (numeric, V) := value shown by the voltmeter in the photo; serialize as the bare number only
0.25
